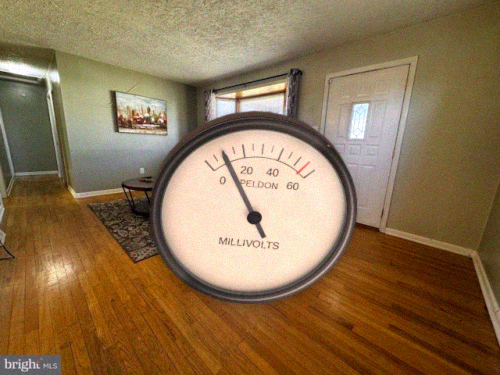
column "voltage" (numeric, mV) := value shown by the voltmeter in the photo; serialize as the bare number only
10
